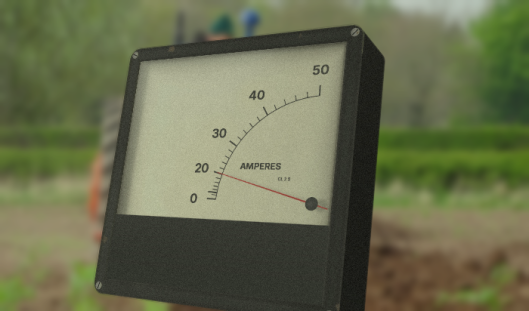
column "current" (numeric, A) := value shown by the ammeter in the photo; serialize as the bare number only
20
